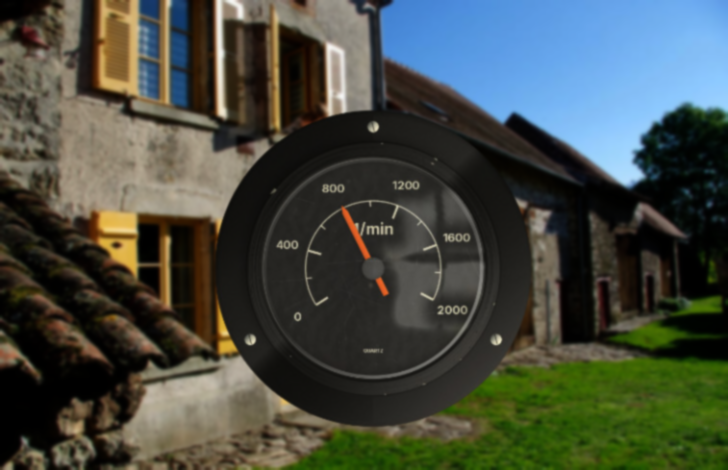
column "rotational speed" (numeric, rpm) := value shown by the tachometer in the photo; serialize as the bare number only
800
